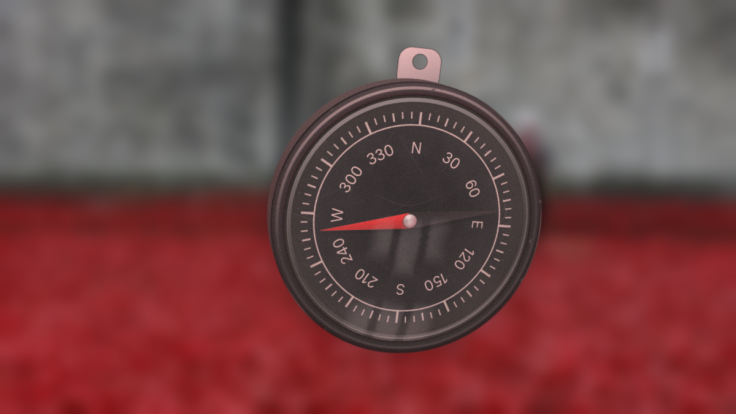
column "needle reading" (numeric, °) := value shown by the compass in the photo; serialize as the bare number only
260
